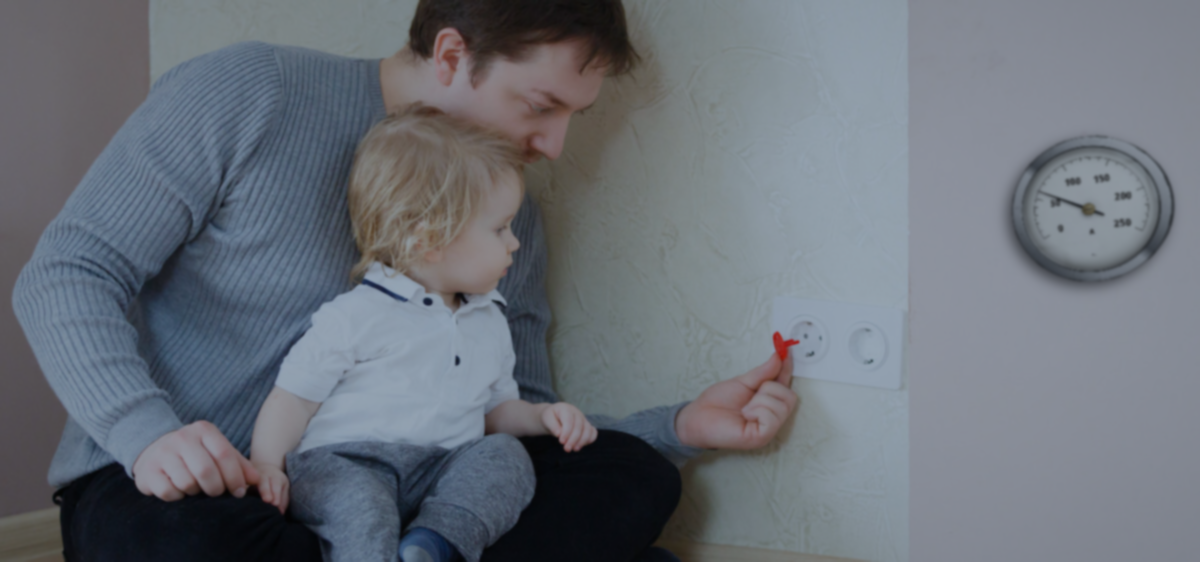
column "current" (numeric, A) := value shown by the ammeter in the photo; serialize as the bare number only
60
